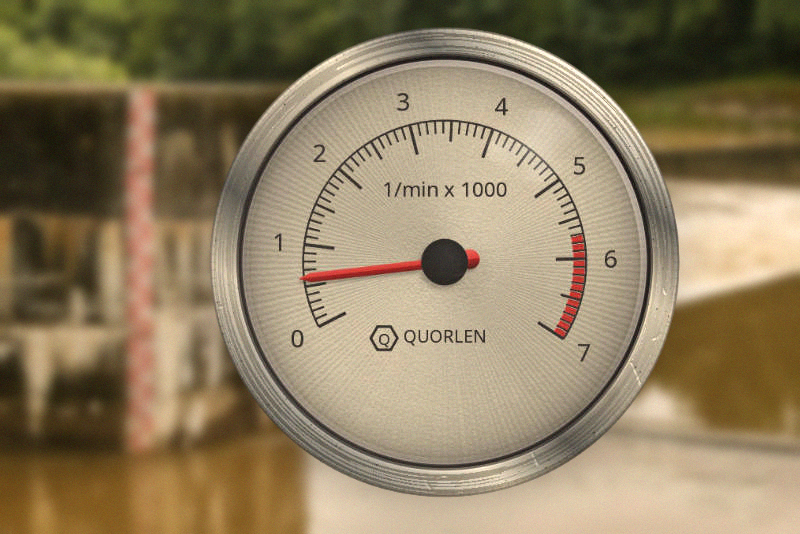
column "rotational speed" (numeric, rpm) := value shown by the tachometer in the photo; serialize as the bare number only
600
